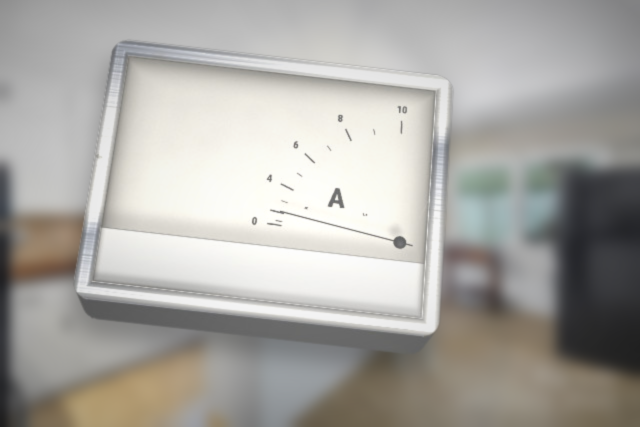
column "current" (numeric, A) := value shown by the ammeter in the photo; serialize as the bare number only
2
